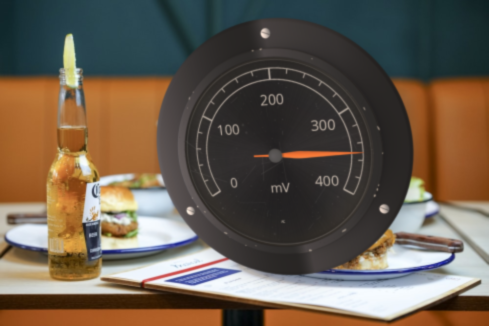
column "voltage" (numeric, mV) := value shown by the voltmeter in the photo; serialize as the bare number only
350
